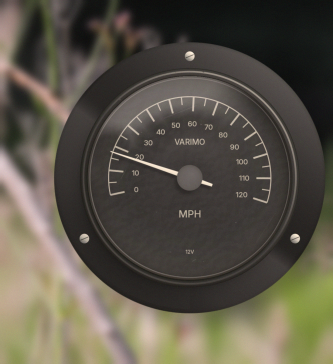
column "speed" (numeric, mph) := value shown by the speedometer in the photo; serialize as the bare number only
17.5
